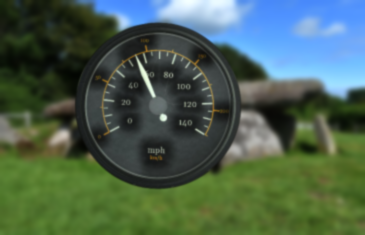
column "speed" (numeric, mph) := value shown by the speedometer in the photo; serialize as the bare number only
55
